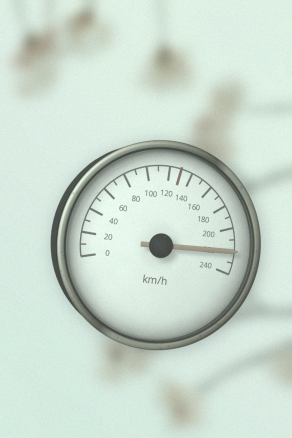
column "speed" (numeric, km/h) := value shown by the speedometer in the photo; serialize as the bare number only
220
